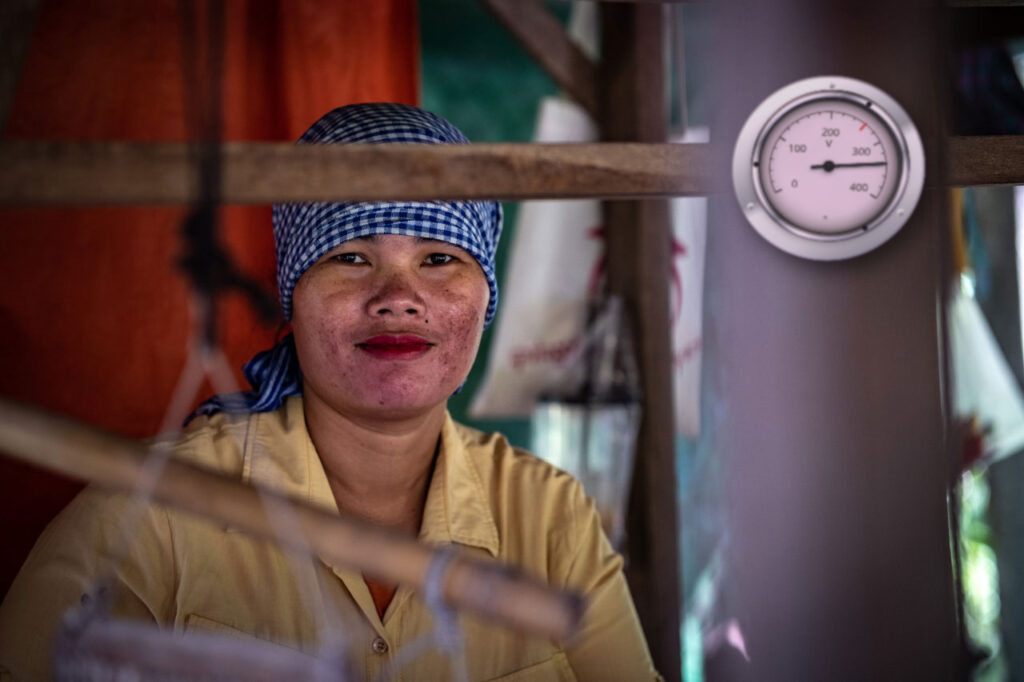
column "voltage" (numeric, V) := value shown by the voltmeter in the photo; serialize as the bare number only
340
